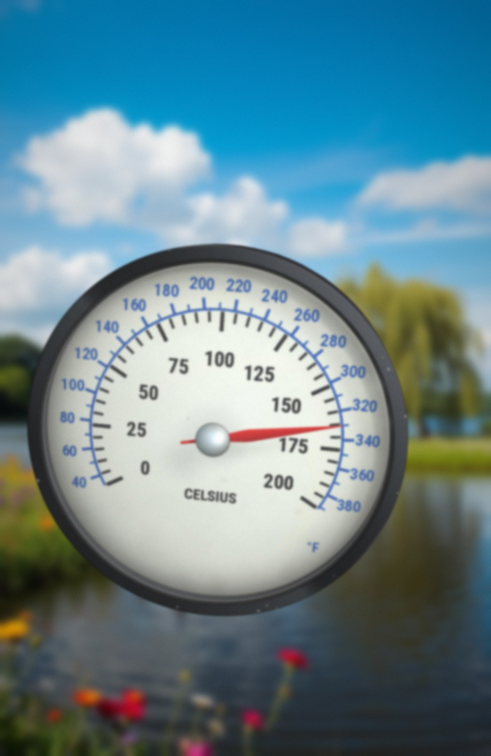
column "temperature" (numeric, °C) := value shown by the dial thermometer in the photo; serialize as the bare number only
165
